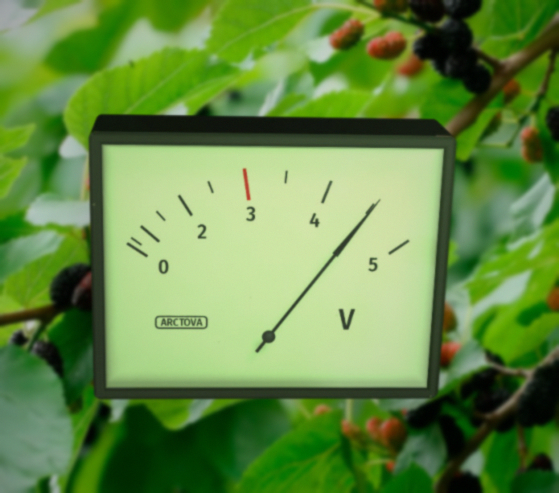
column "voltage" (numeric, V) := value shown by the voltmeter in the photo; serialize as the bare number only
4.5
